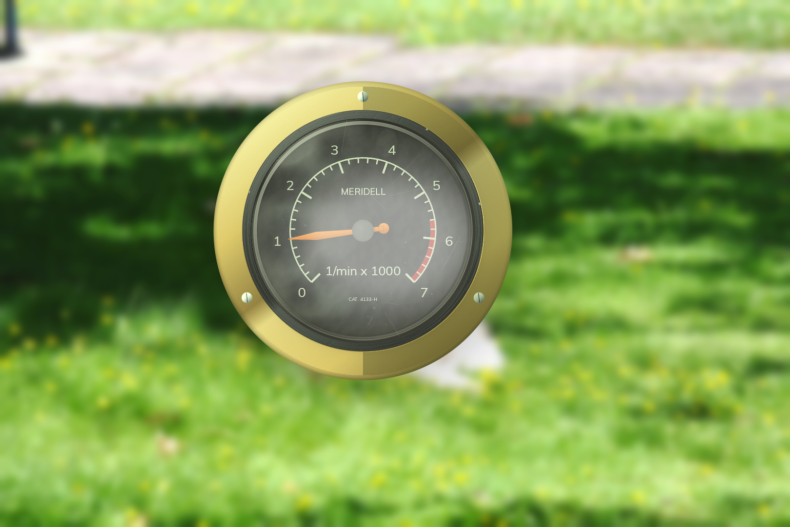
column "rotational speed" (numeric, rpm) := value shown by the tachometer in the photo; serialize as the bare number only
1000
